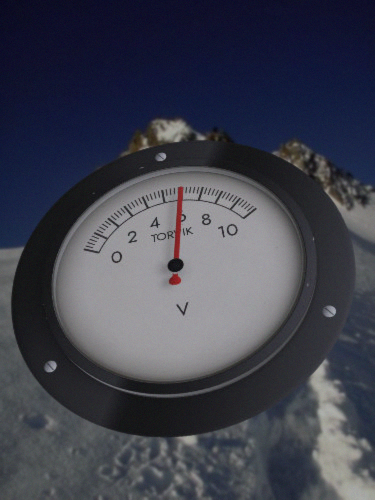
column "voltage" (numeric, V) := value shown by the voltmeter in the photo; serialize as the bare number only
6
